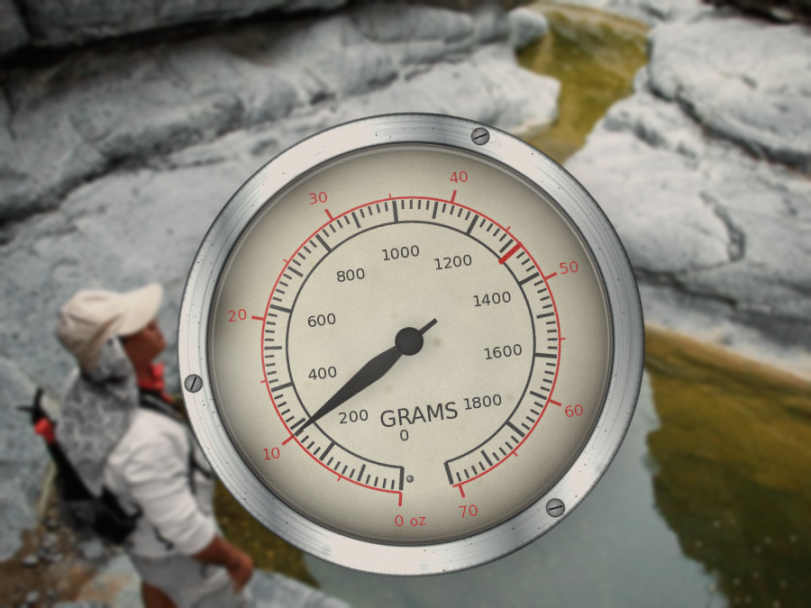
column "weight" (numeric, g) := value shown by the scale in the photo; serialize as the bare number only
280
